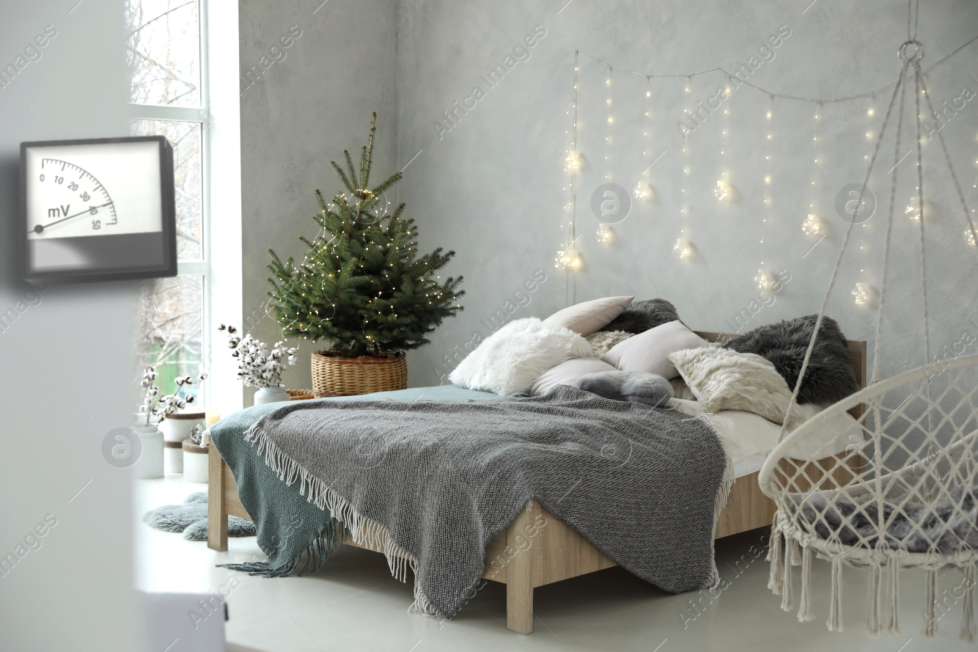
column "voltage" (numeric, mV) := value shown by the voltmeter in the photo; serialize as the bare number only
40
